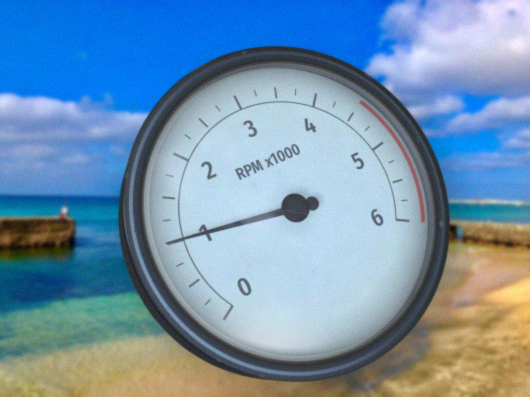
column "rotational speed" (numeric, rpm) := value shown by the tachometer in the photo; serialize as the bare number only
1000
